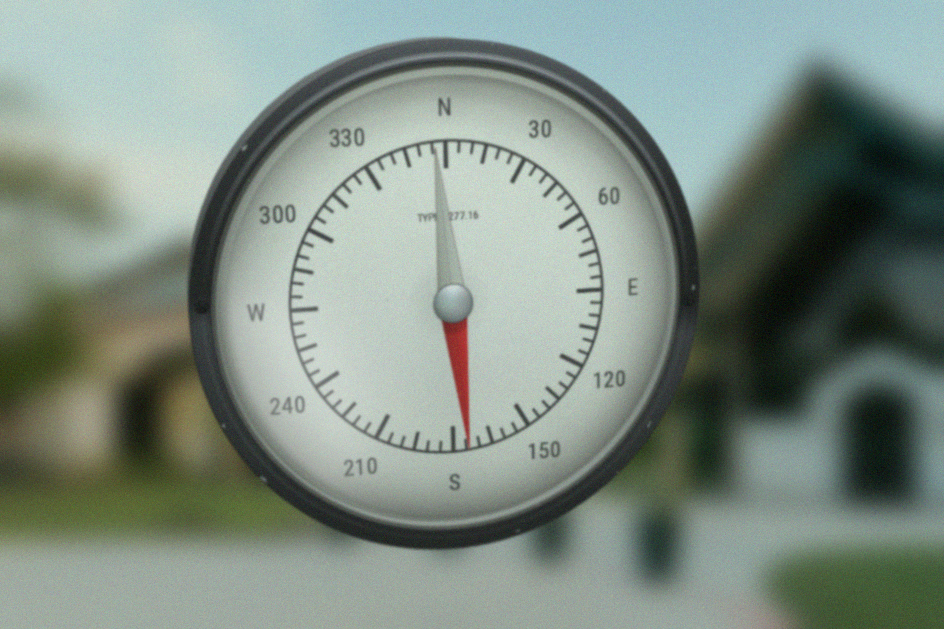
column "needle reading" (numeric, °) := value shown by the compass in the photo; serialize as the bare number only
175
